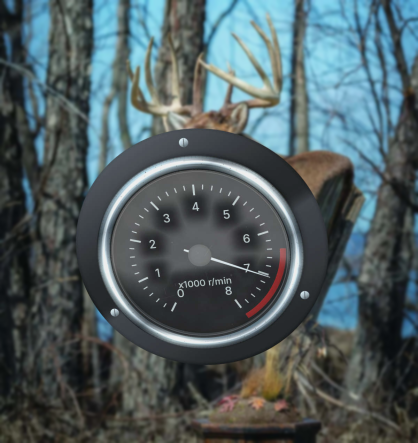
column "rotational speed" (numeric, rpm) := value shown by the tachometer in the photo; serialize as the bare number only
7000
